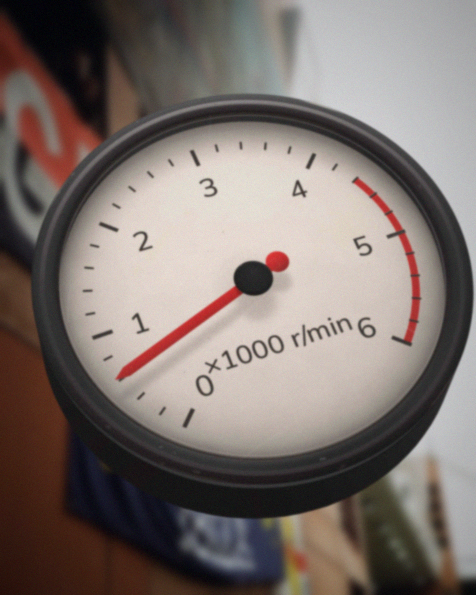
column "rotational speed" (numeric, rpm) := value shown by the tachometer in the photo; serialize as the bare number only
600
